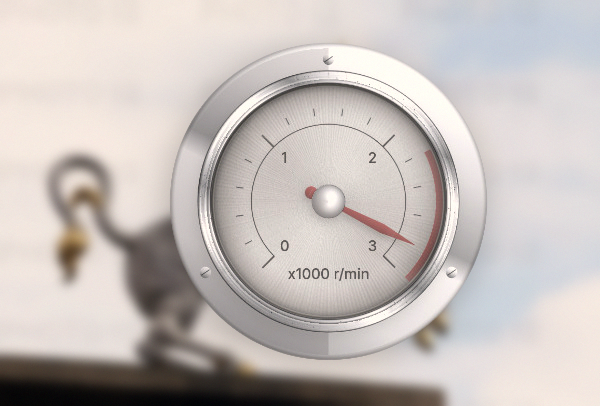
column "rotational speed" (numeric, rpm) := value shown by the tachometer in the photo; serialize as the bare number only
2800
